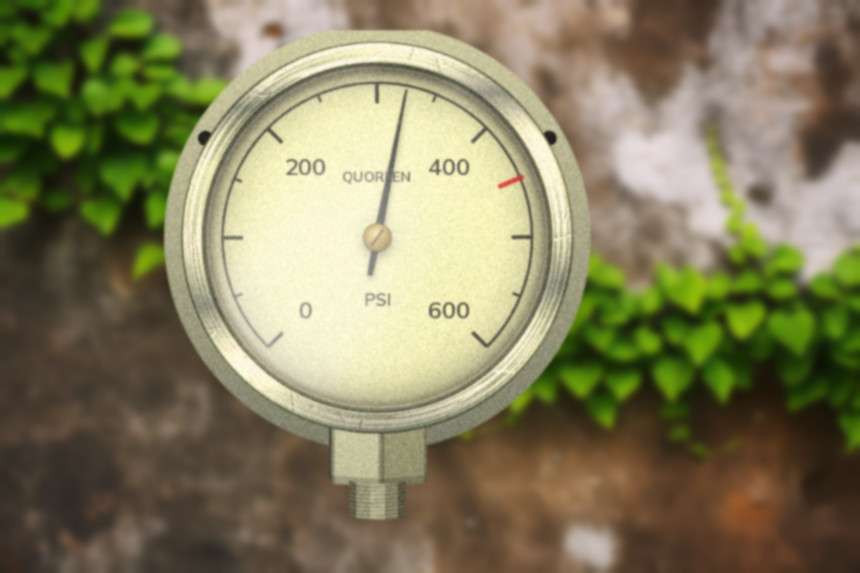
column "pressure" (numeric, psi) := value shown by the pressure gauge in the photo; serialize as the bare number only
325
